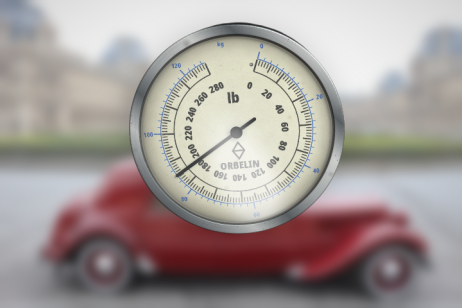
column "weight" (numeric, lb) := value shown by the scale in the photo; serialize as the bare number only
190
